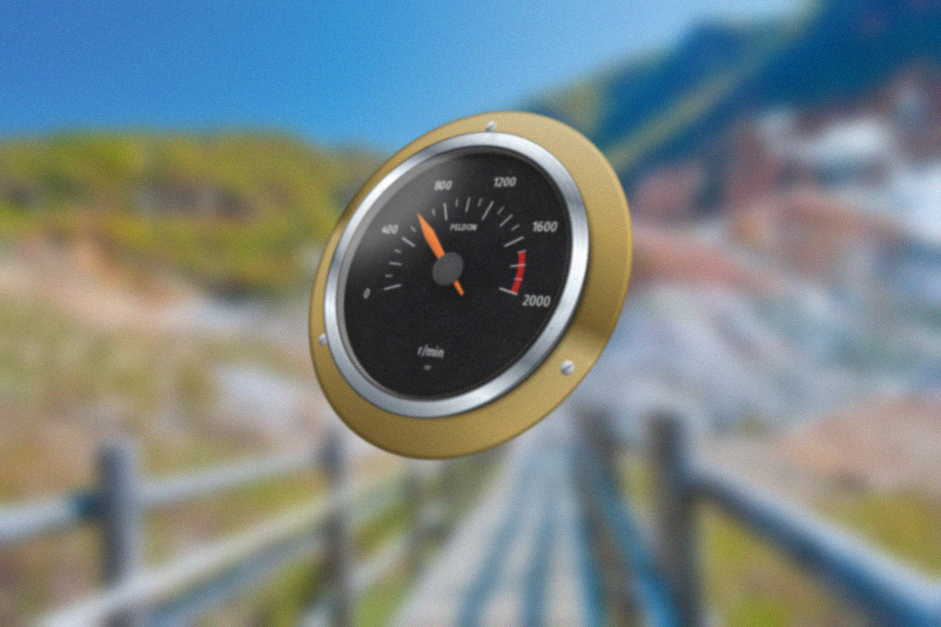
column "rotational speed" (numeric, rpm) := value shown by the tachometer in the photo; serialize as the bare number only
600
